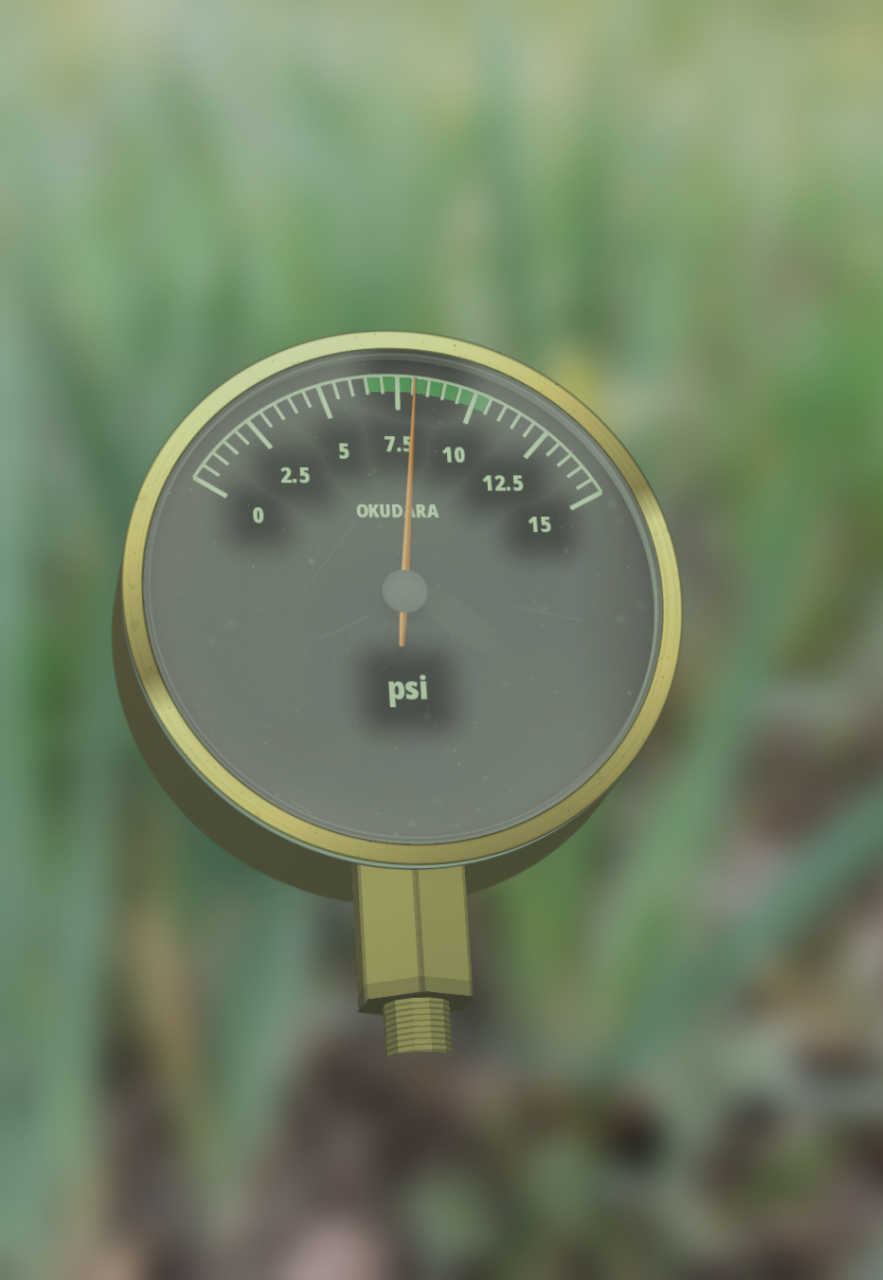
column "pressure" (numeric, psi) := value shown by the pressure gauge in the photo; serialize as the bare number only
8
